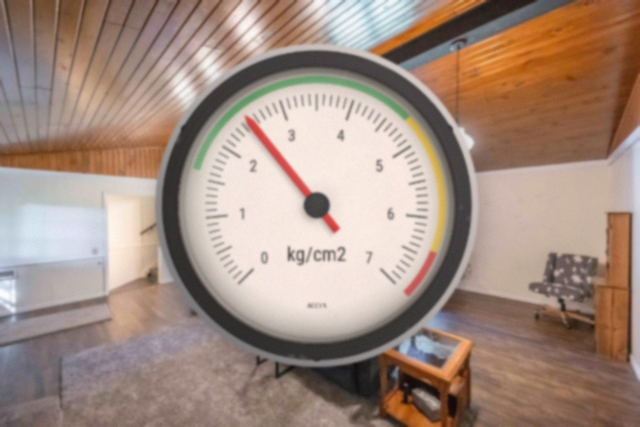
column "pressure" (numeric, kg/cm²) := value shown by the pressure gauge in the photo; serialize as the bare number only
2.5
